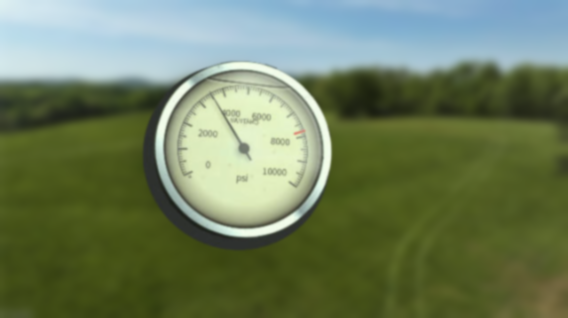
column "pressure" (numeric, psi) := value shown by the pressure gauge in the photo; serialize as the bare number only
3500
